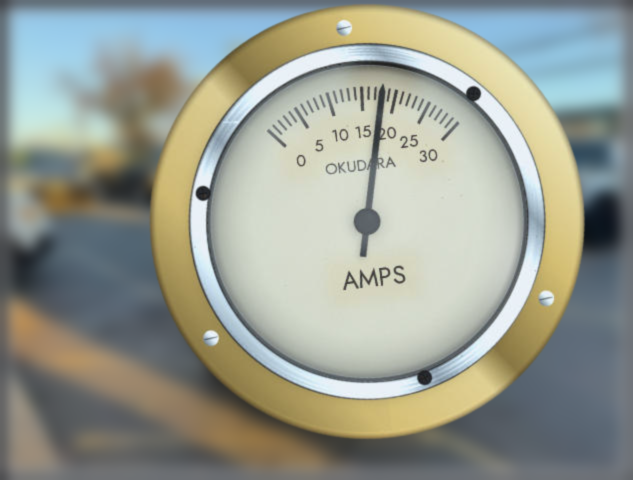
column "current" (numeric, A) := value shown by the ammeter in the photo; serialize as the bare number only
18
